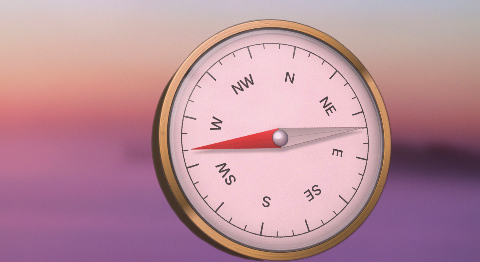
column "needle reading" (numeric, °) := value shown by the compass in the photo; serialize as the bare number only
250
